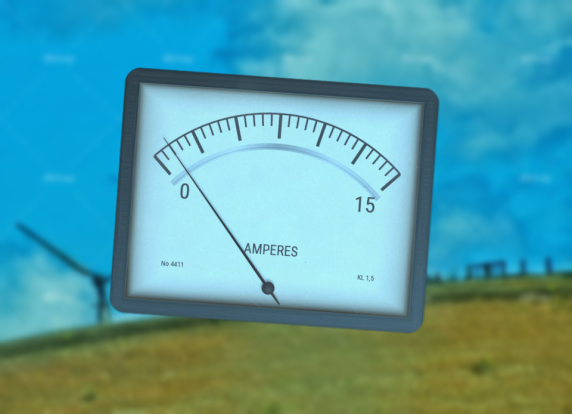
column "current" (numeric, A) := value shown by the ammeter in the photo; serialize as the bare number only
1
